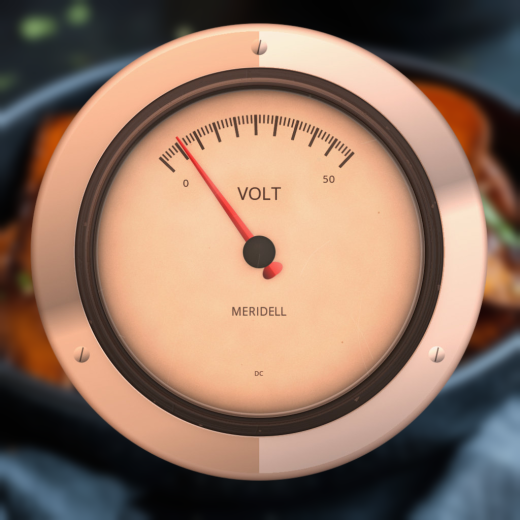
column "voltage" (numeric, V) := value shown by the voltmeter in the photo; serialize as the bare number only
6
